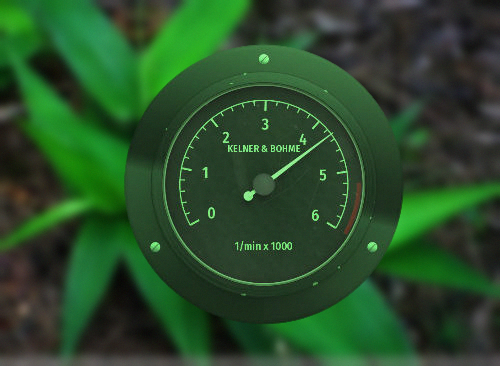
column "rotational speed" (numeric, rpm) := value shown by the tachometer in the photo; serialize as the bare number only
4300
